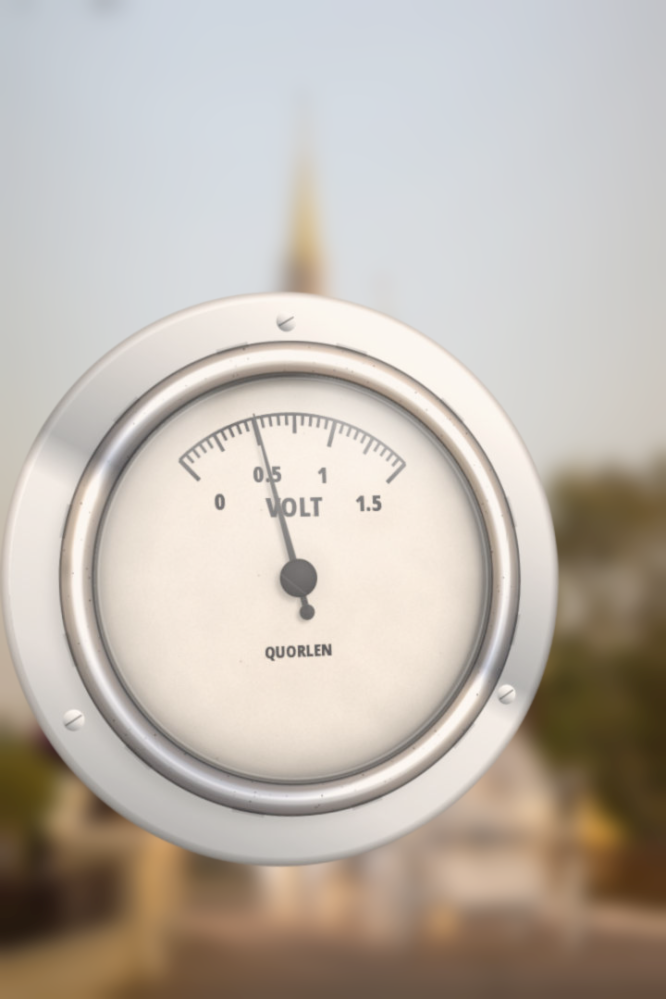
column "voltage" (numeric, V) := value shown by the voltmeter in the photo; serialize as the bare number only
0.5
